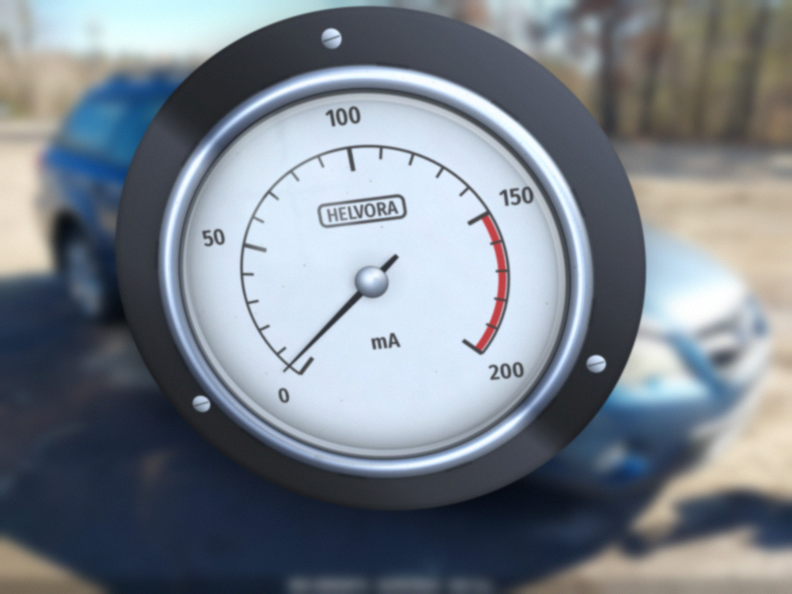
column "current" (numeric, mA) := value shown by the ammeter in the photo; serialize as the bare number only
5
